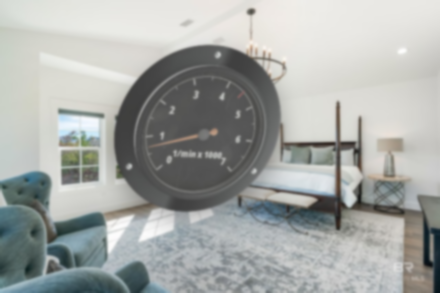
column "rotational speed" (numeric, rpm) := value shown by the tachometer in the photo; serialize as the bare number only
750
